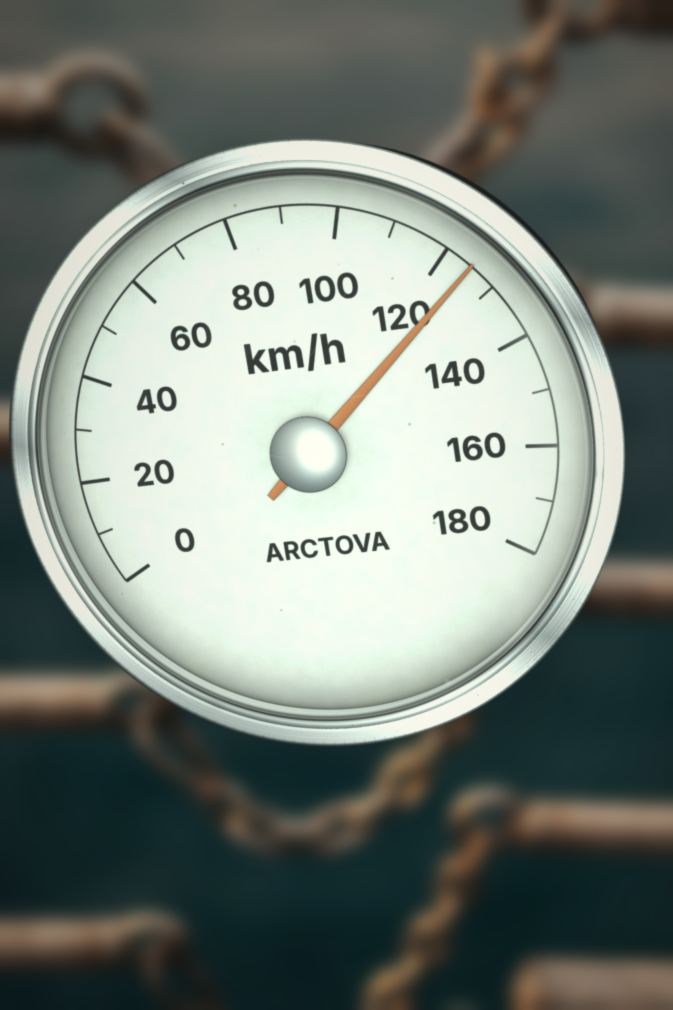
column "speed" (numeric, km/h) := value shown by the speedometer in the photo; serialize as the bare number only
125
